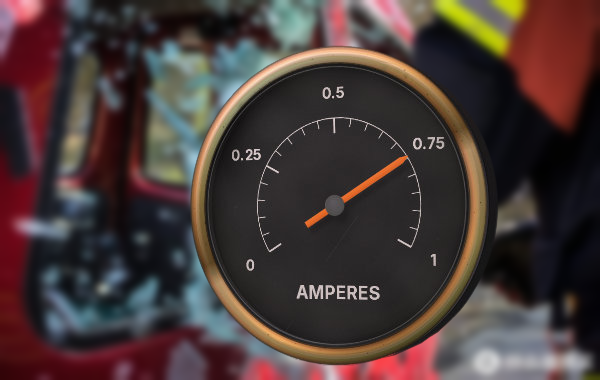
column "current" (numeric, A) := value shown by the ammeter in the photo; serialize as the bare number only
0.75
